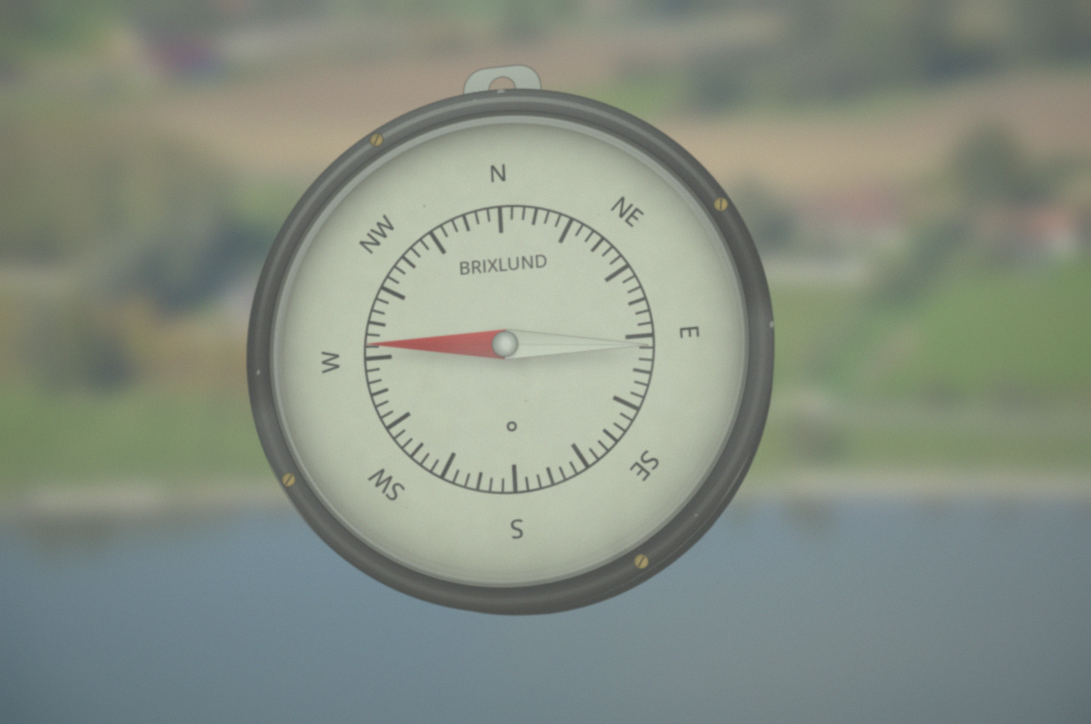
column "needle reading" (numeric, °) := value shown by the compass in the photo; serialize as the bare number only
275
